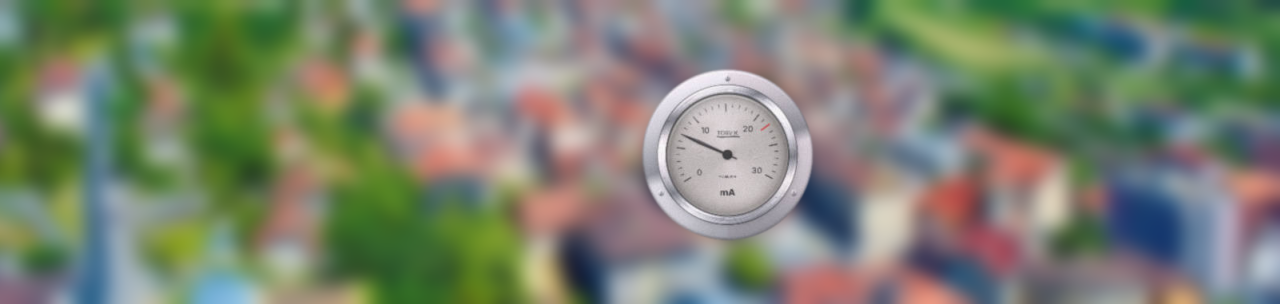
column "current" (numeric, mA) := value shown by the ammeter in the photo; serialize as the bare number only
7
